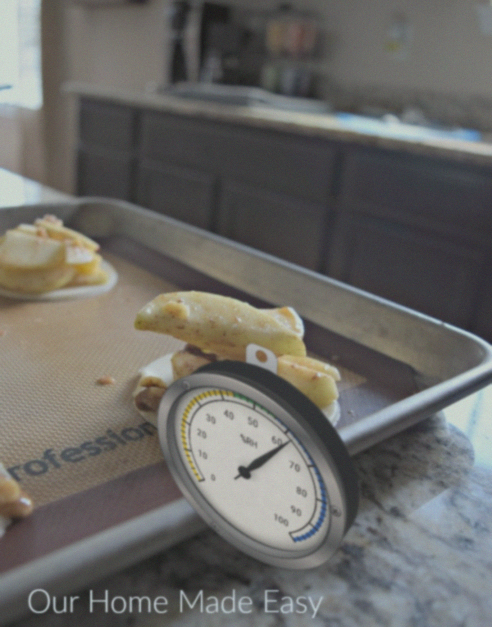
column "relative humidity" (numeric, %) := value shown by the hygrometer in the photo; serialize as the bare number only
62
